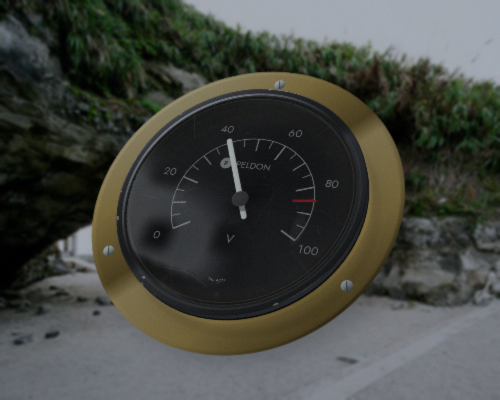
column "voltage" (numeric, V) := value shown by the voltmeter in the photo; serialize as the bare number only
40
